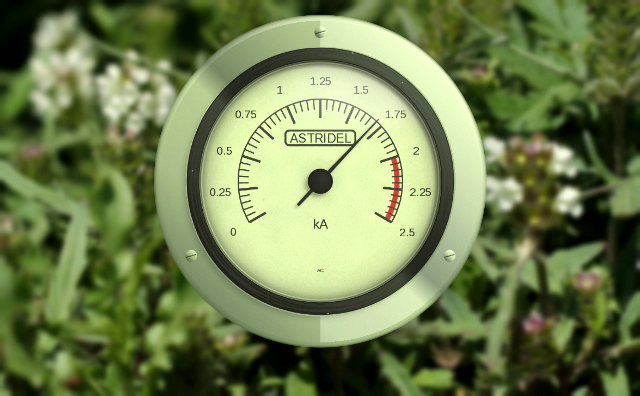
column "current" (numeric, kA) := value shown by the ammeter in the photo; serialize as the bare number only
1.7
